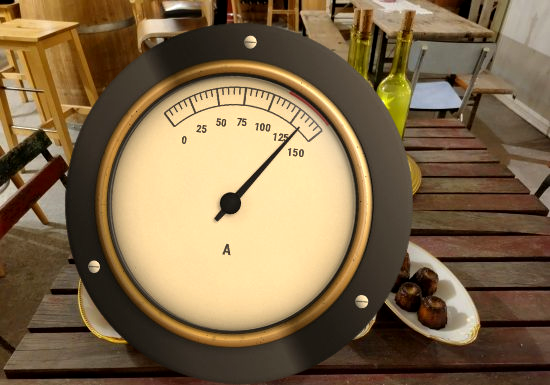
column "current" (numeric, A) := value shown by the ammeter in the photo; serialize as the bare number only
135
